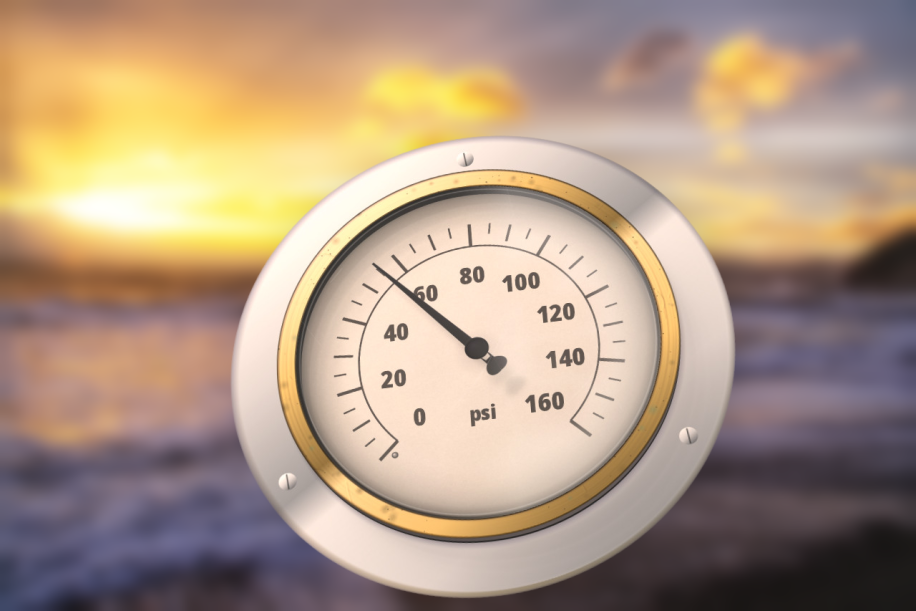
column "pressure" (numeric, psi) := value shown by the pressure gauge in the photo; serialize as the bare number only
55
